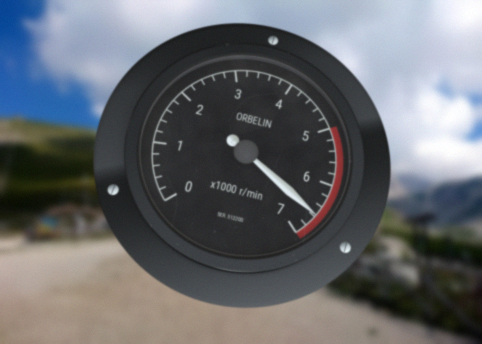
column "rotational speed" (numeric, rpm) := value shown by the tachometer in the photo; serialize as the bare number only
6600
